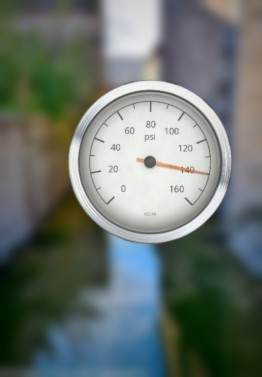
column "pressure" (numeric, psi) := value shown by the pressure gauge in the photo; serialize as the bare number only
140
